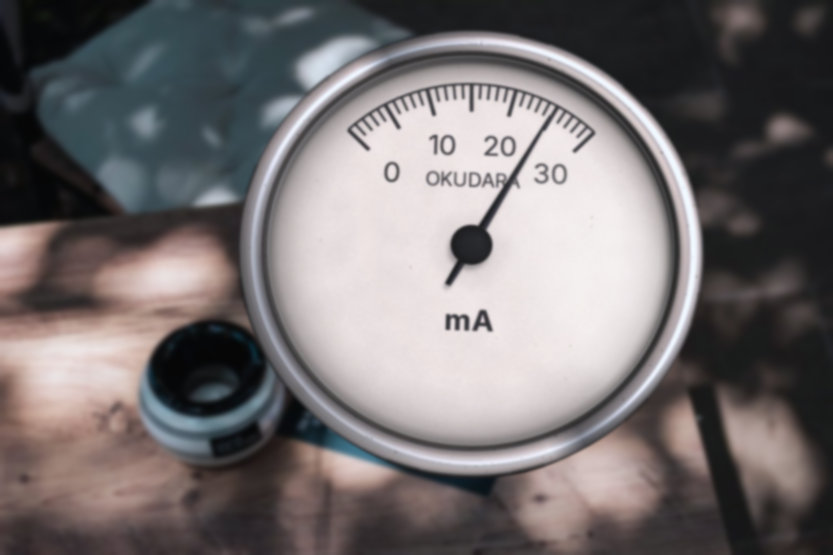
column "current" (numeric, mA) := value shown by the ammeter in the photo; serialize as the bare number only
25
